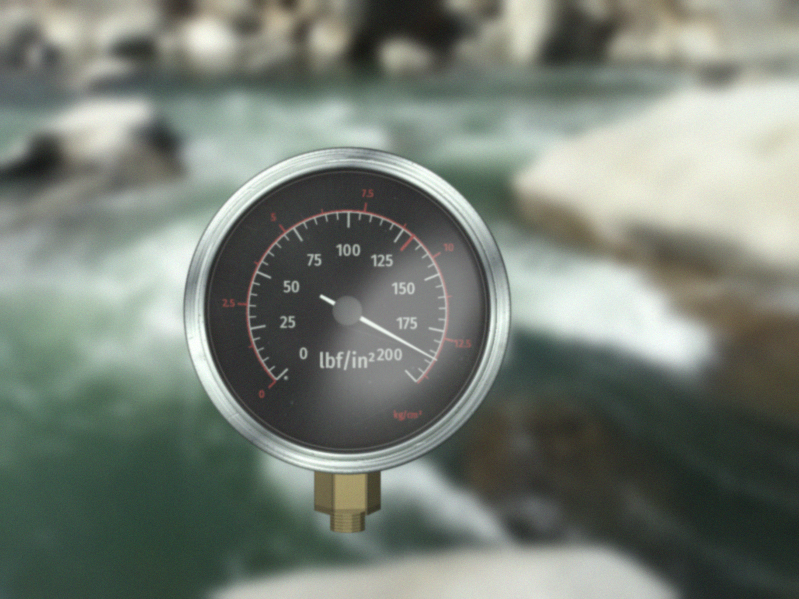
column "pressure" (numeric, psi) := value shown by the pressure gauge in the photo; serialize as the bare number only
187.5
